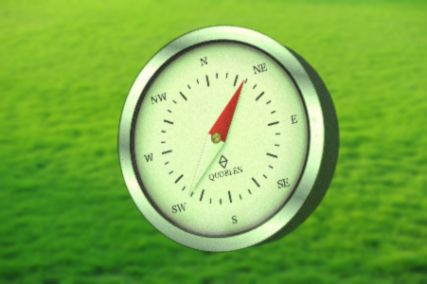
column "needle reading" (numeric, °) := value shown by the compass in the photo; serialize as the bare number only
40
